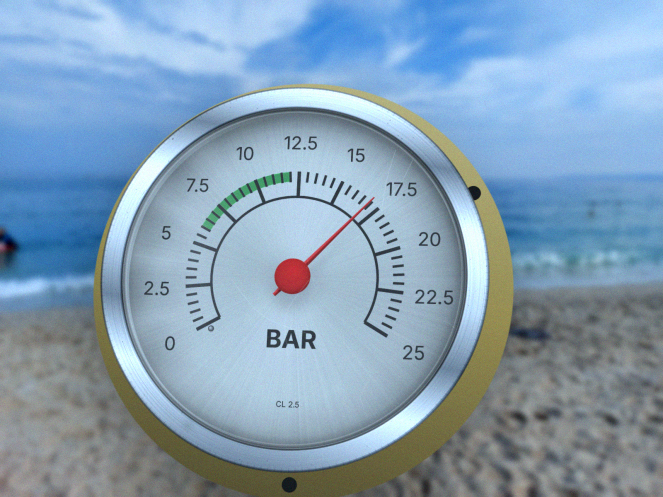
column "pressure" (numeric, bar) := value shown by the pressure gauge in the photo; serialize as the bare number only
17
